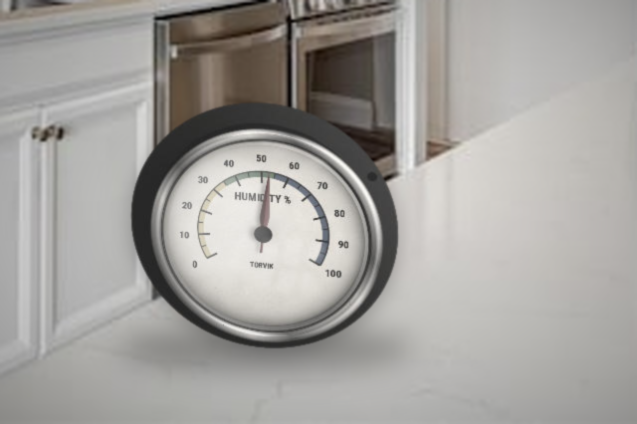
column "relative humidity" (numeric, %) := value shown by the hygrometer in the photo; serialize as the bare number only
52.5
